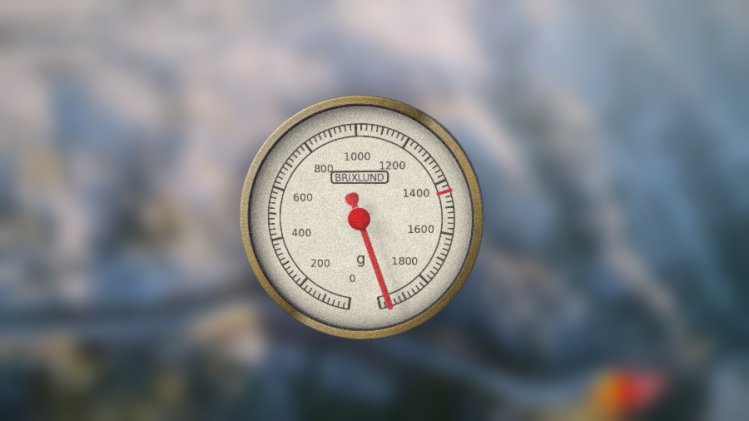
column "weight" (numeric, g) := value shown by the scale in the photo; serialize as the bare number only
1960
